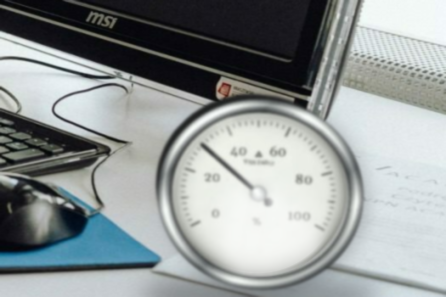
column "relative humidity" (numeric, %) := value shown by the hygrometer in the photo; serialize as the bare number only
30
